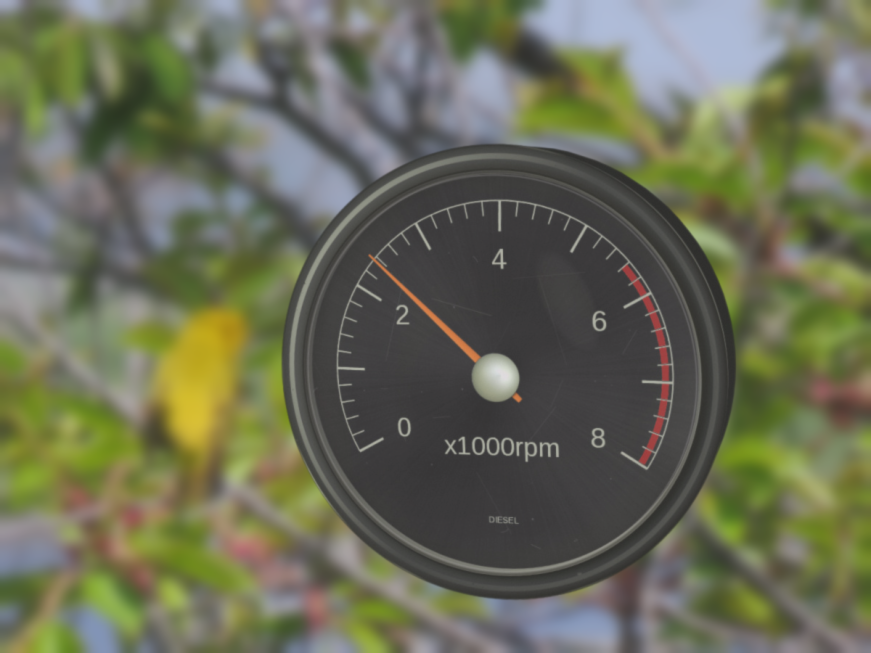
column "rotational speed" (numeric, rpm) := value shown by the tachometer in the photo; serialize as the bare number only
2400
